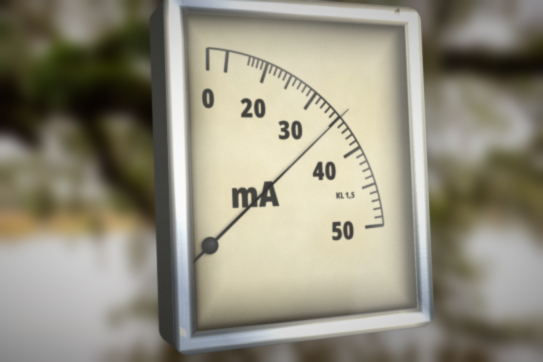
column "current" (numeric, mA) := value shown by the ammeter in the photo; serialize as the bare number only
35
